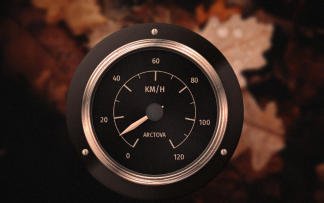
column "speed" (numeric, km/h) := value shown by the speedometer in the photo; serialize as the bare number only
10
